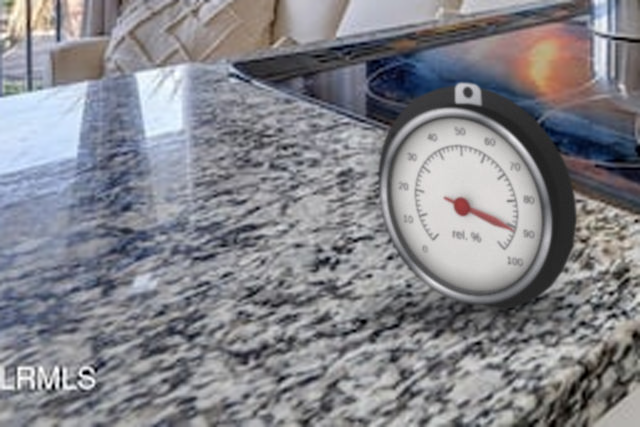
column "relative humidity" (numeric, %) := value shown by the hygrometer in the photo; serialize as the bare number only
90
